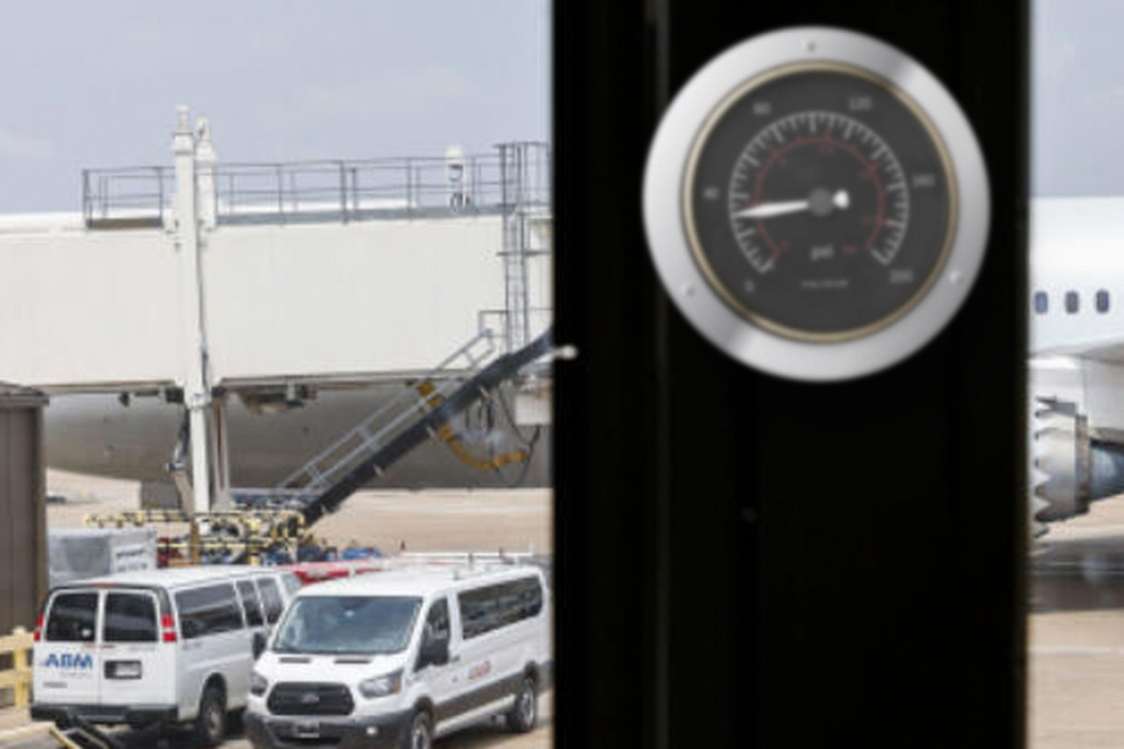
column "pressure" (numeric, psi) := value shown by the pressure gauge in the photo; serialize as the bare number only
30
